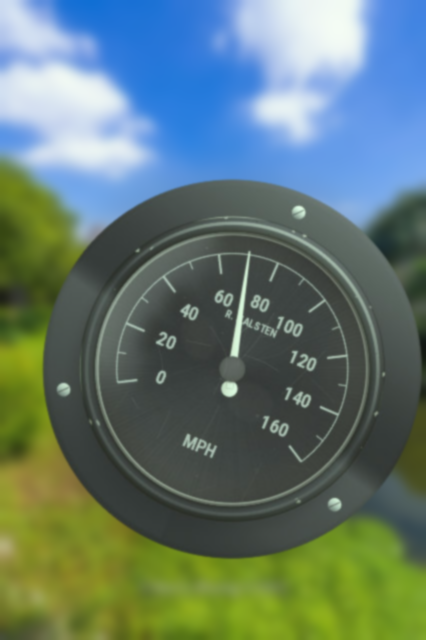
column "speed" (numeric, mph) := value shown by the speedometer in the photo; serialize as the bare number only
70
